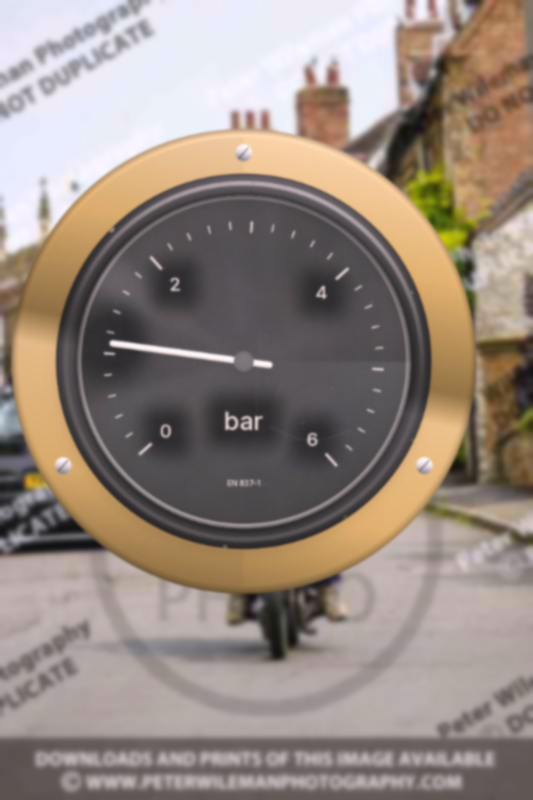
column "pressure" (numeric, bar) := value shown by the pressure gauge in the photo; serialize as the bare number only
1.1
